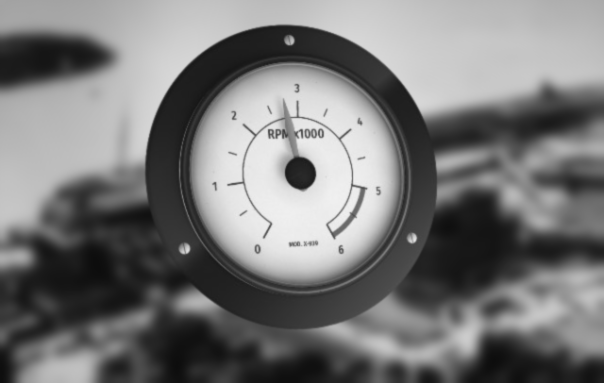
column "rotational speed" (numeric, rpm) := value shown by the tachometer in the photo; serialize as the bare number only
2750
